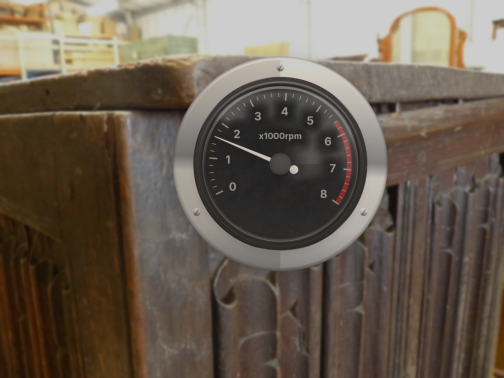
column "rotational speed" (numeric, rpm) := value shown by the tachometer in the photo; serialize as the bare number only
1600
